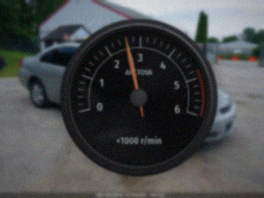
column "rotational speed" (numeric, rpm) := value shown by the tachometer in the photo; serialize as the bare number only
2600
